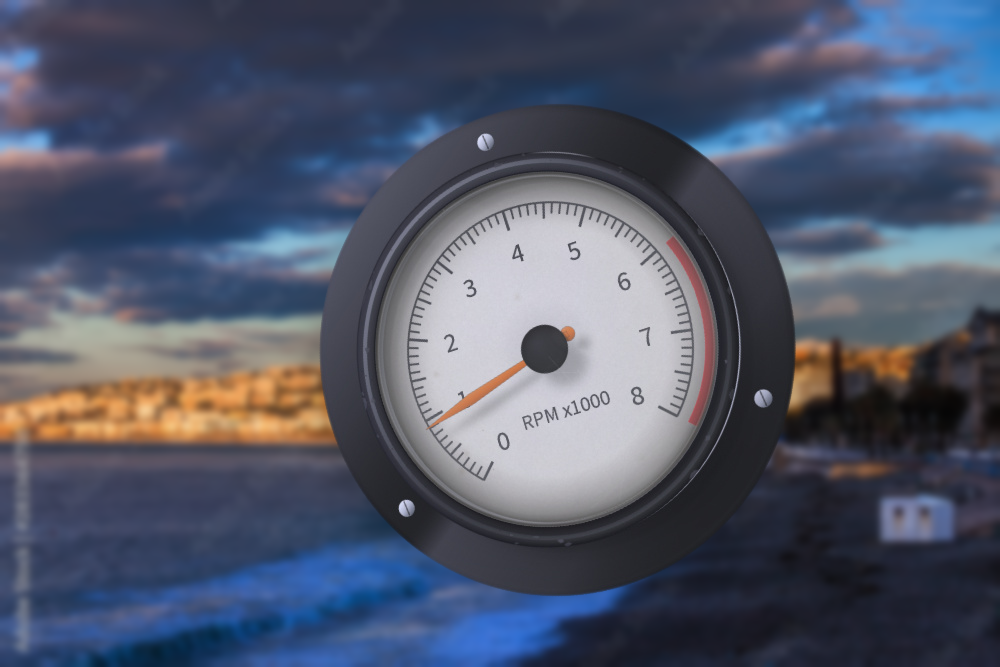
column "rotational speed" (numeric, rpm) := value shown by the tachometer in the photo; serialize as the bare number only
900
